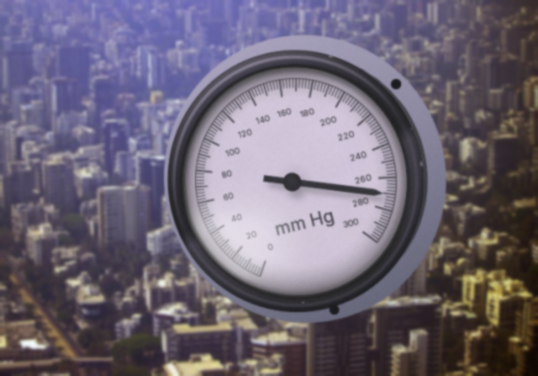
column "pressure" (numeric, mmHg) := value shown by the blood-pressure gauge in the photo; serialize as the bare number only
270
